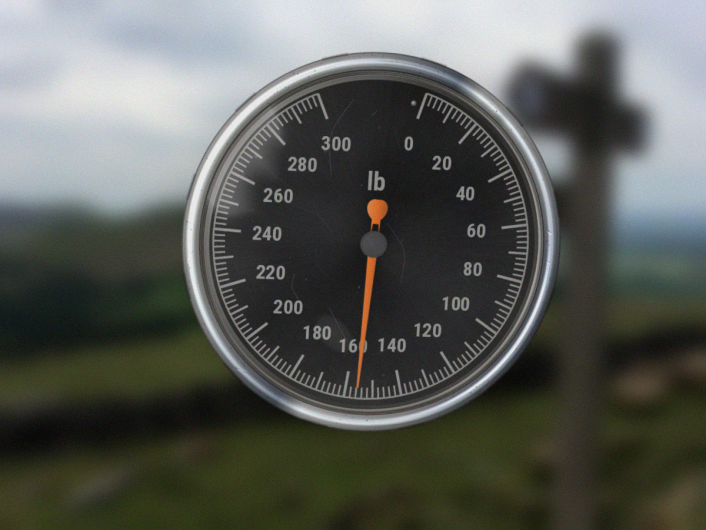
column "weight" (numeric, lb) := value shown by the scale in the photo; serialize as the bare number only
156
